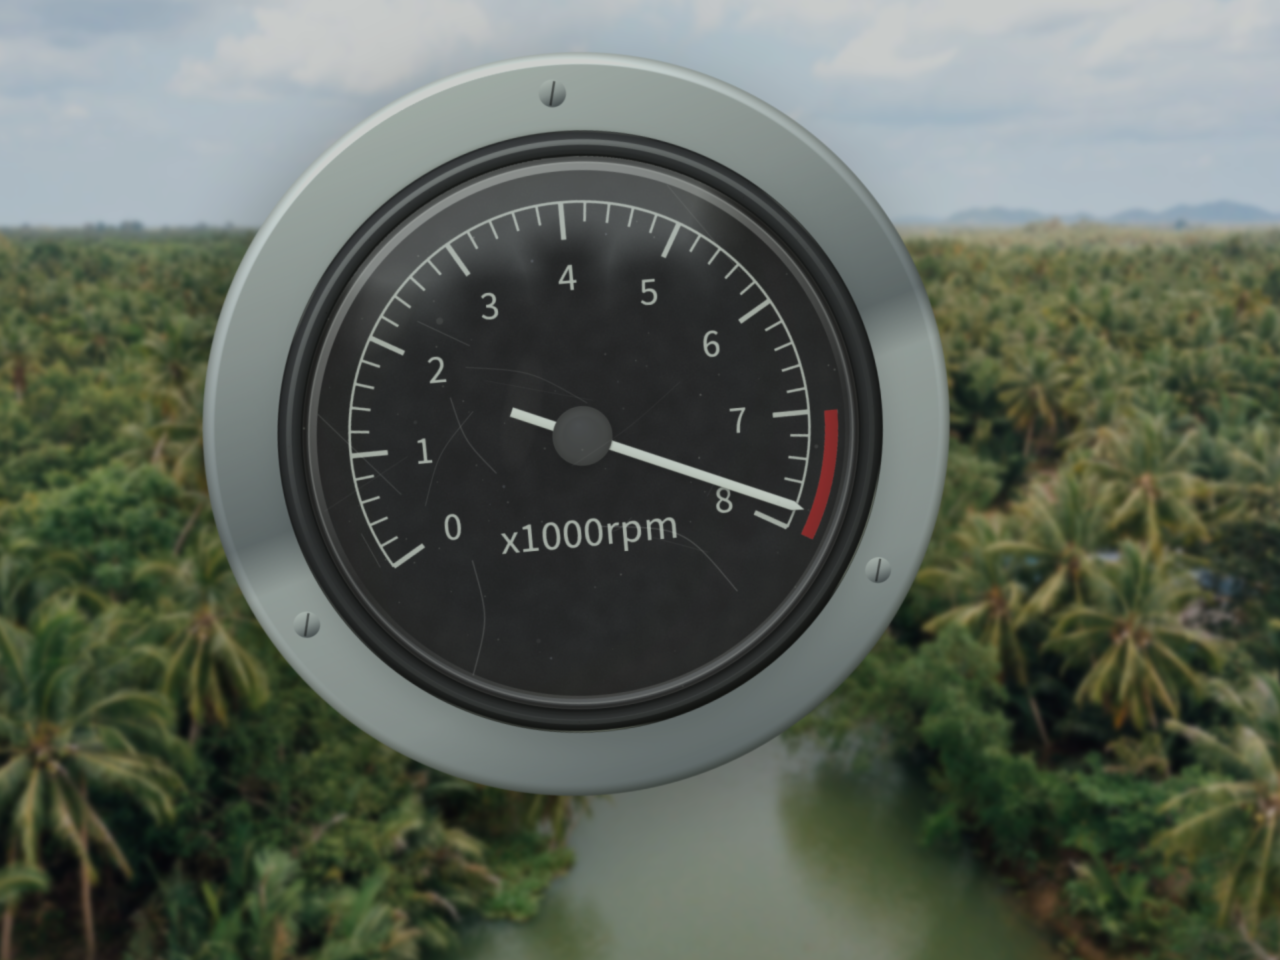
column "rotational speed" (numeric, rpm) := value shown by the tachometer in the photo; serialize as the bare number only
7800
